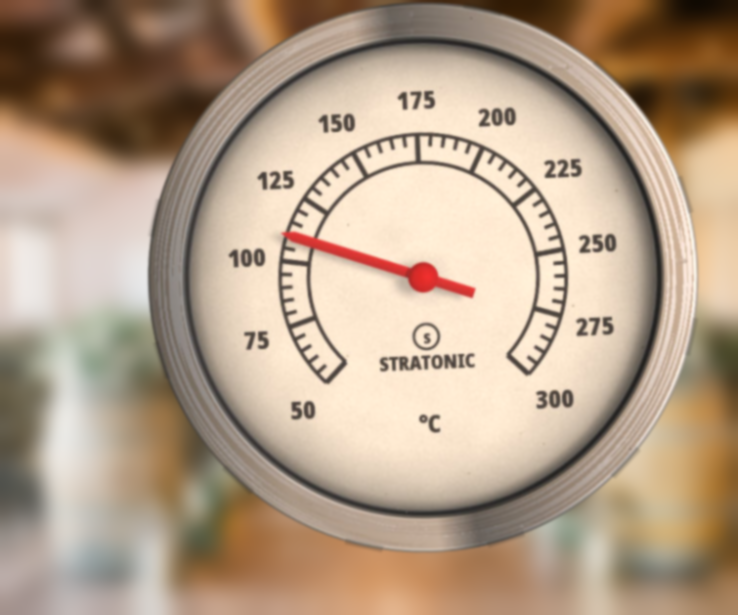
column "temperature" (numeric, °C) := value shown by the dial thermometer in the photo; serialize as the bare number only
110
